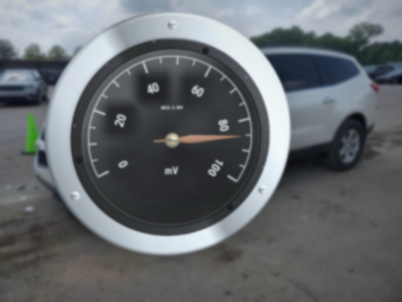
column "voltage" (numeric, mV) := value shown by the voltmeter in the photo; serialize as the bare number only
85
